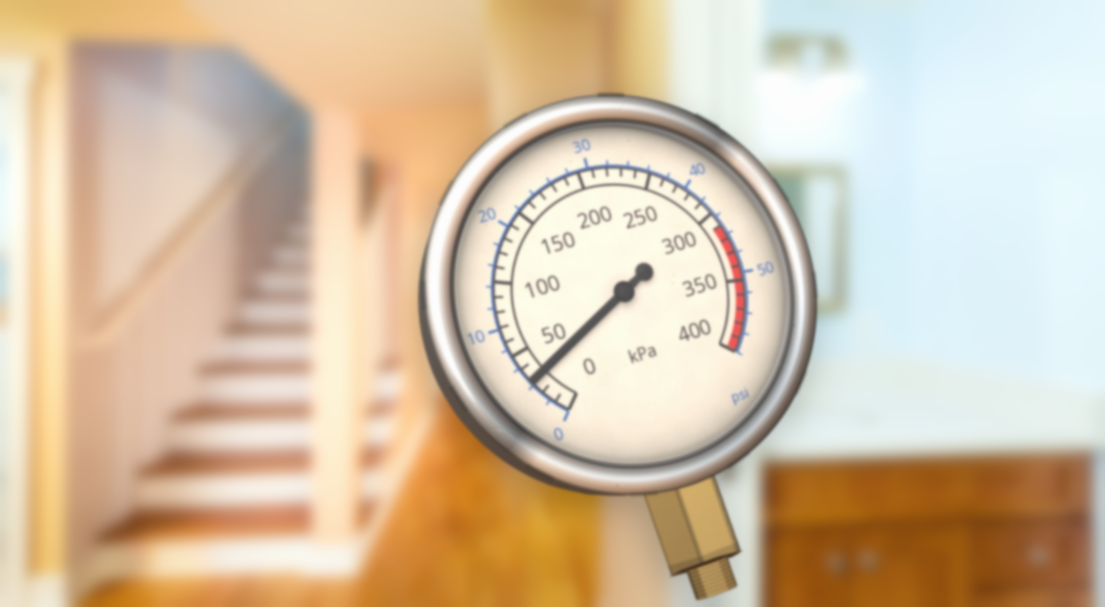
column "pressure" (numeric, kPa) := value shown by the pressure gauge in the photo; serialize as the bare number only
30
